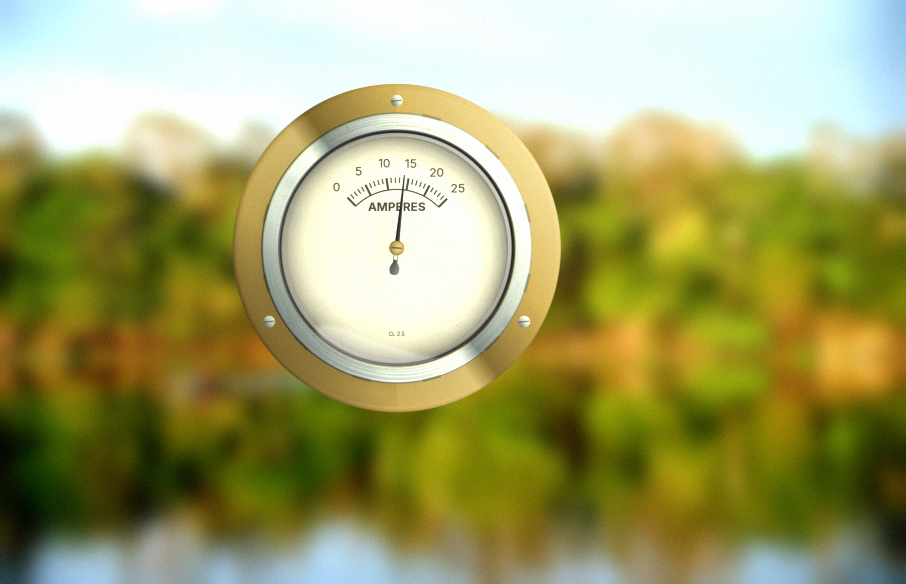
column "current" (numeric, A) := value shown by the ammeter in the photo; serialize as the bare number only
14
